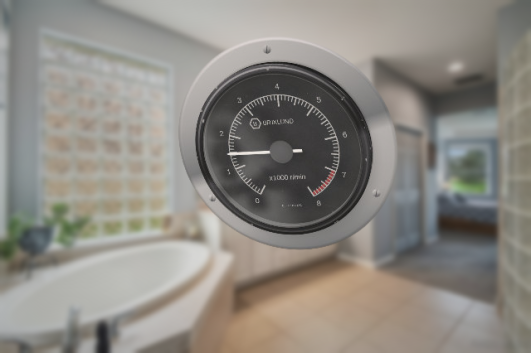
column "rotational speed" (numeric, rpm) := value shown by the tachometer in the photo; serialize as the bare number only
1500
